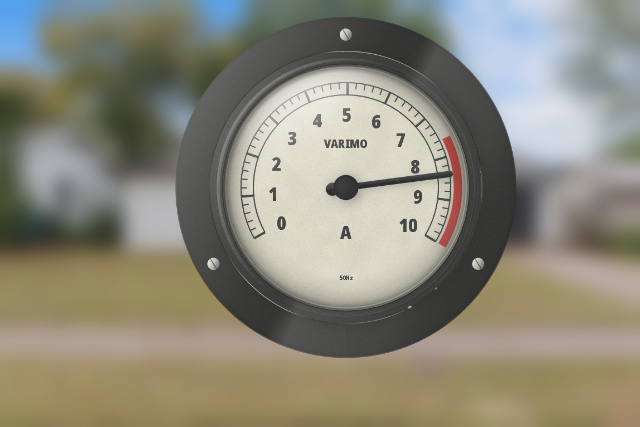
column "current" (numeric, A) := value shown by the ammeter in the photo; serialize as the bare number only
8.4
